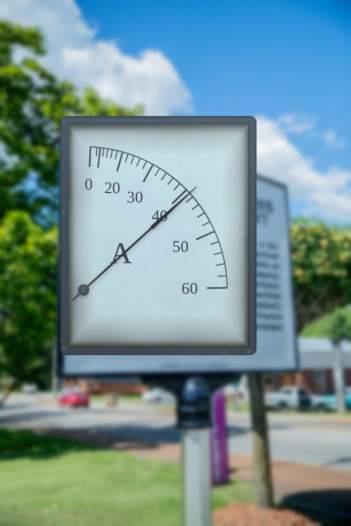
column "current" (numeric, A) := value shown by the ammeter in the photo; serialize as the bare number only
41
